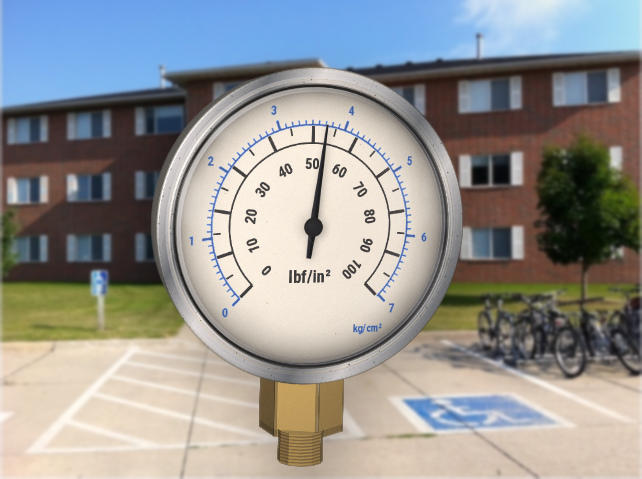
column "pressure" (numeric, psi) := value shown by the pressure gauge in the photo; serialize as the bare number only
52.5
